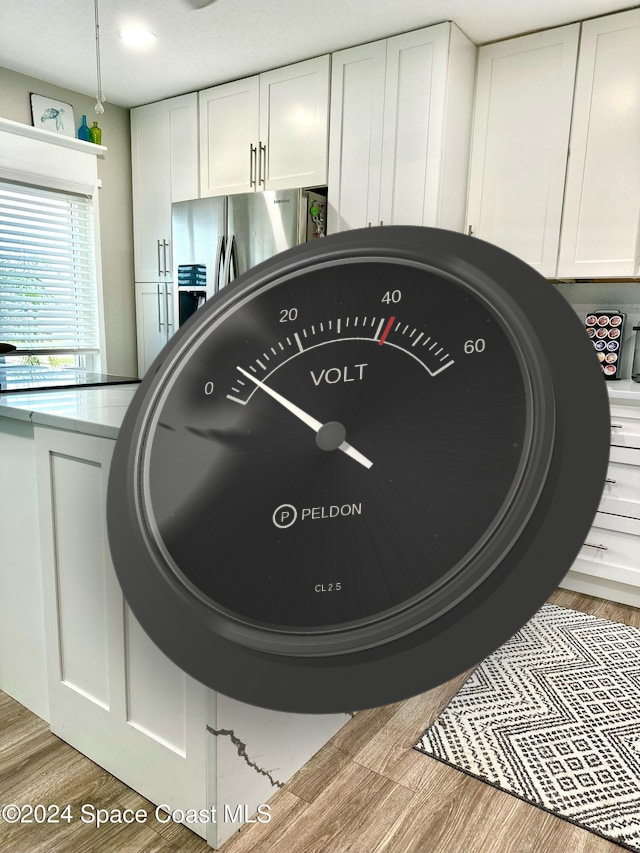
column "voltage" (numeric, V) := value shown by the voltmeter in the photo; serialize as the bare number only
6
